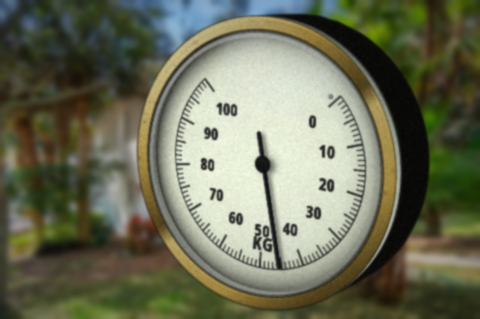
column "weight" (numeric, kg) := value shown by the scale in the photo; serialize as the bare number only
45
